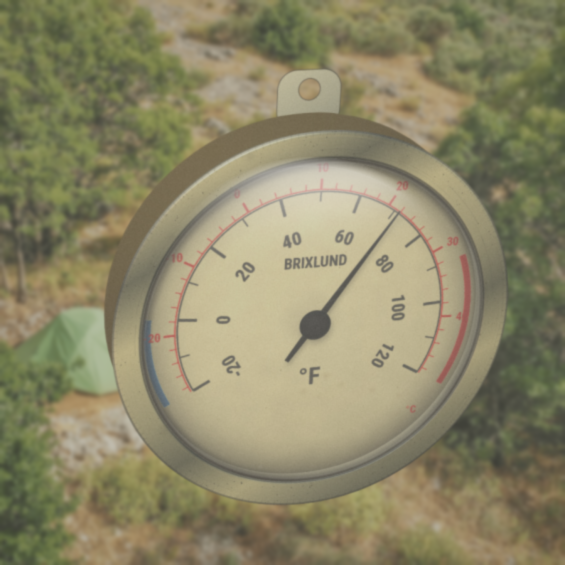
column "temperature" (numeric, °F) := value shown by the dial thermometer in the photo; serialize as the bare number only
70
